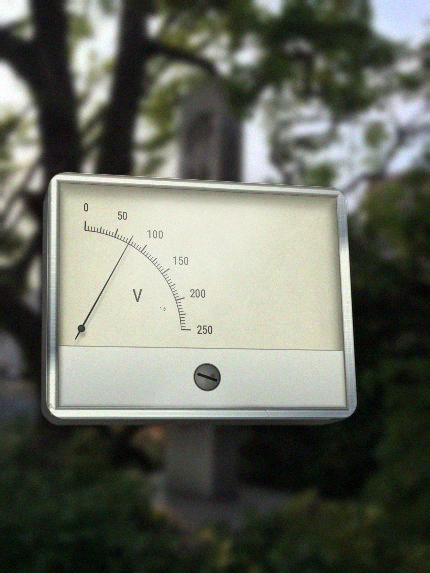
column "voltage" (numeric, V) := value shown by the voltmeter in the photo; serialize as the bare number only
75
